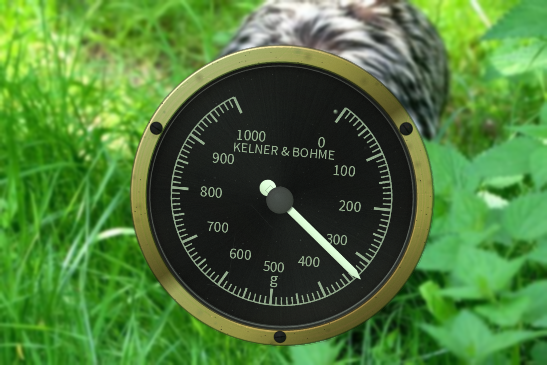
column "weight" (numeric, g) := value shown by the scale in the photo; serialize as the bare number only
330
